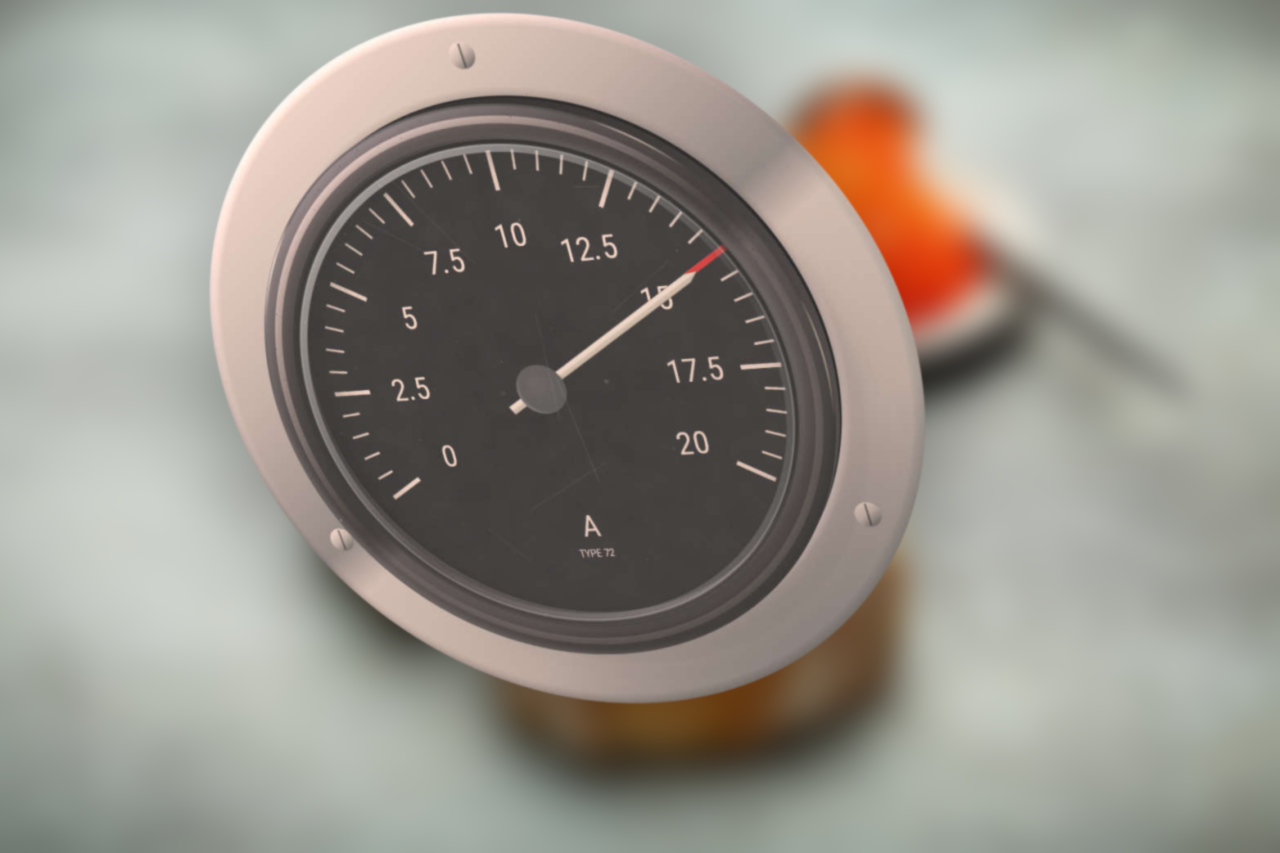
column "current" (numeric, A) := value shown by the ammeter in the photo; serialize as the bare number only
15
